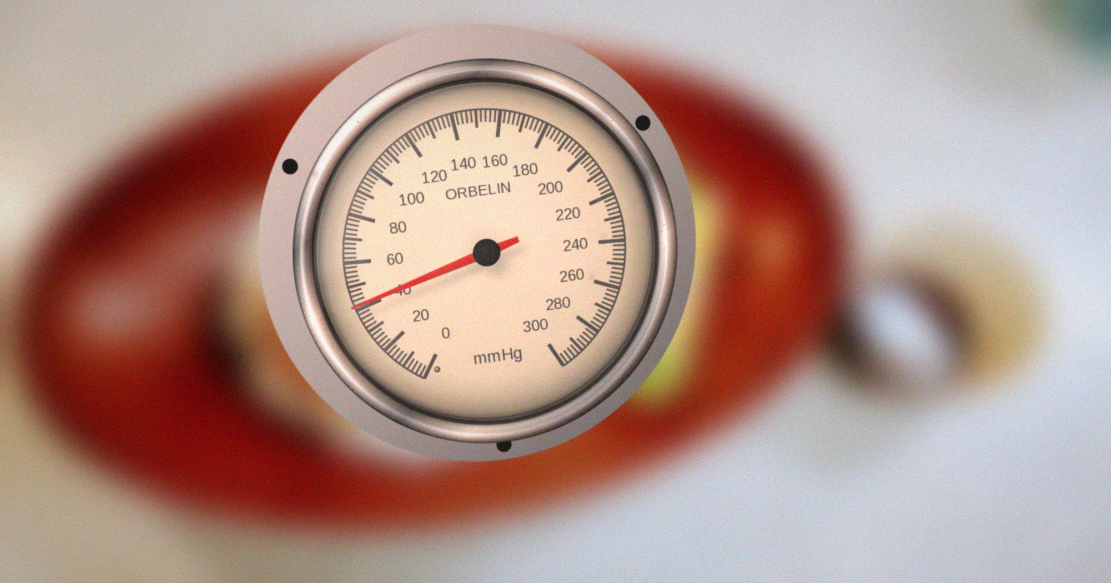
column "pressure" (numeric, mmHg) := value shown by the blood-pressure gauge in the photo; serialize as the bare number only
42
